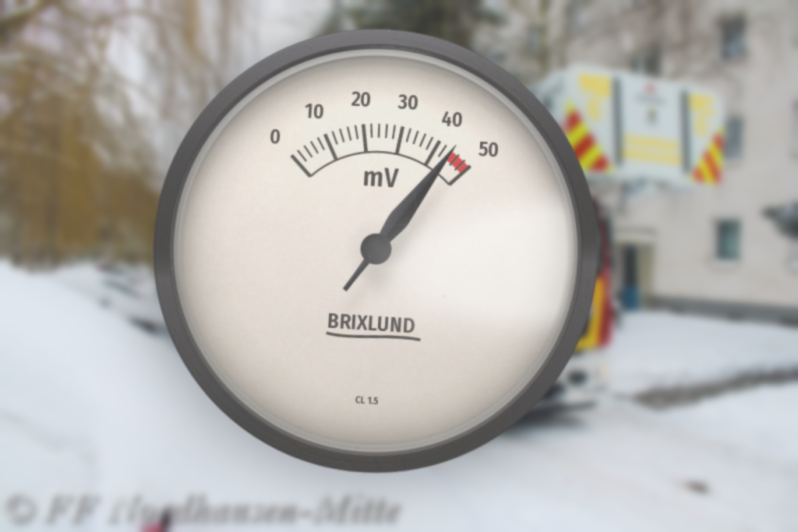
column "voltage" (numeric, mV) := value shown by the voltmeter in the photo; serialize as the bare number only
44
